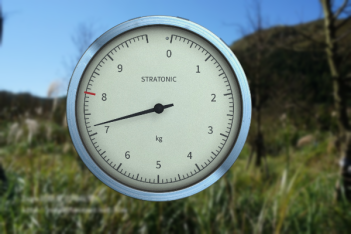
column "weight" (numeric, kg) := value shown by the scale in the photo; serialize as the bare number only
7.2
